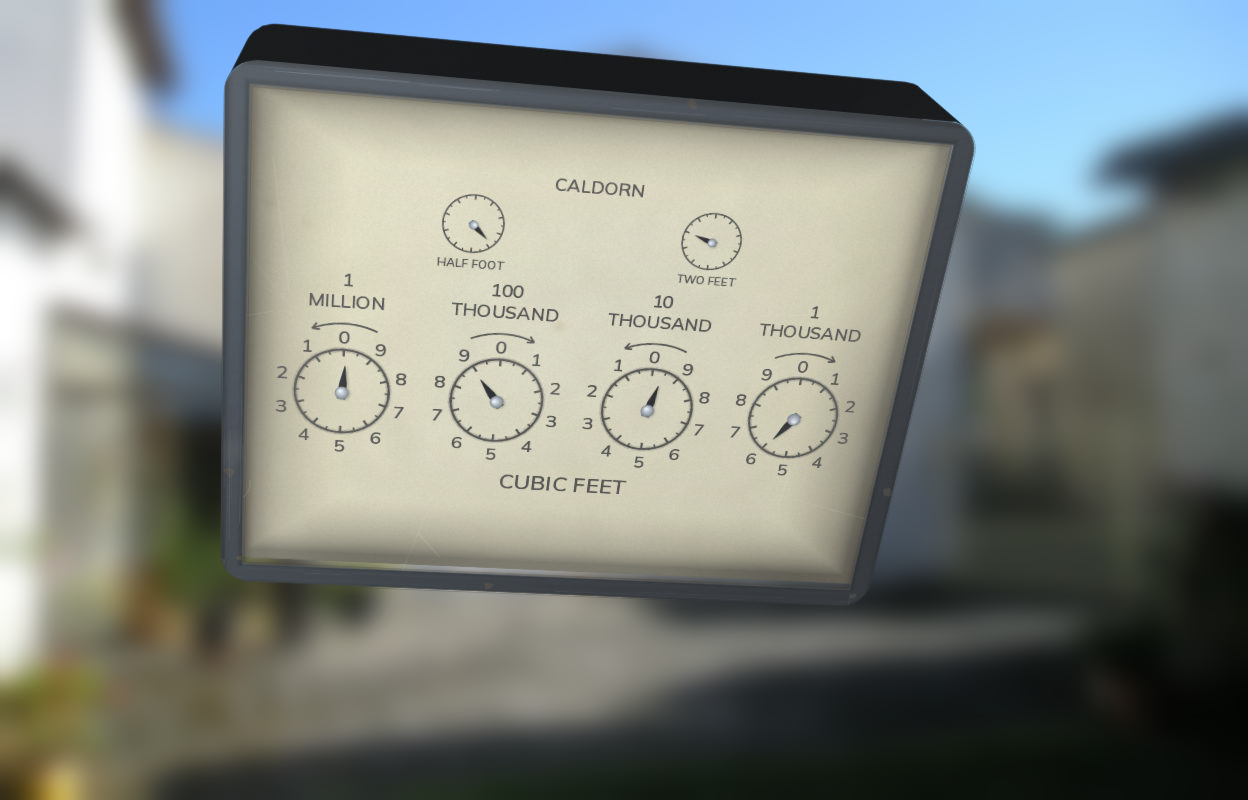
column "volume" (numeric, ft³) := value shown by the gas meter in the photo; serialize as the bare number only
989600
